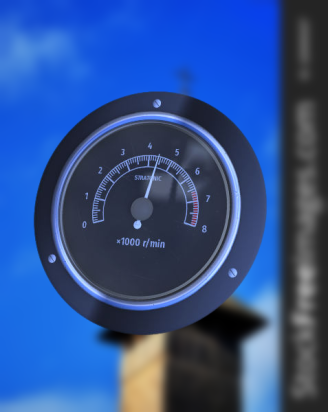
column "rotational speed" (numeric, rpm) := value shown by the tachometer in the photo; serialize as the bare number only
4500
